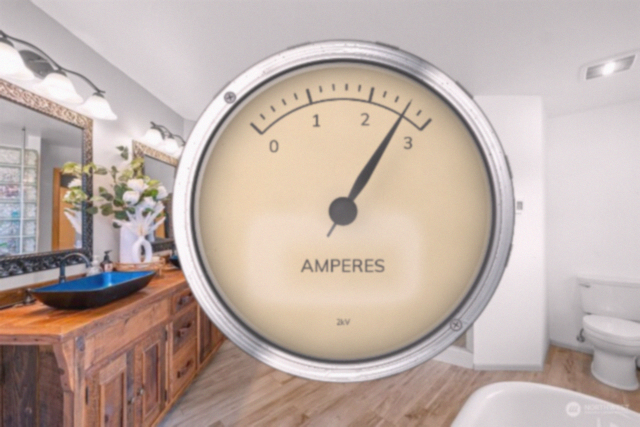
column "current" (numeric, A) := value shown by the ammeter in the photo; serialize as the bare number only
2.6
